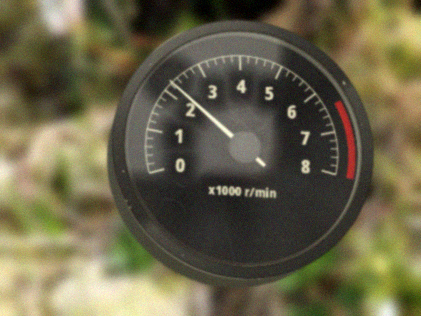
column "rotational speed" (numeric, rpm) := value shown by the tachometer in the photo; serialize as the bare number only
2200
